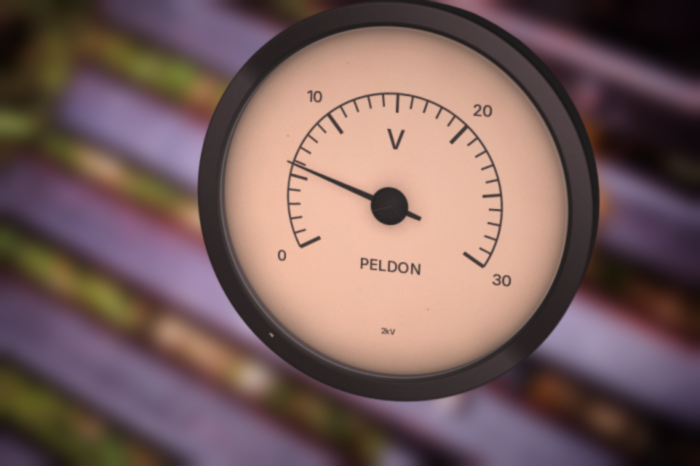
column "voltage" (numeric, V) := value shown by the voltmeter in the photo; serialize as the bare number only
6
